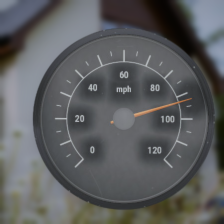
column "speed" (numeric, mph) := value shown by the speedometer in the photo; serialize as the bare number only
92.5
